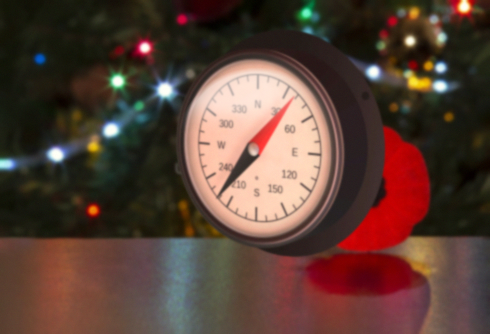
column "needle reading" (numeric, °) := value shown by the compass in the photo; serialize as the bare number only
40
